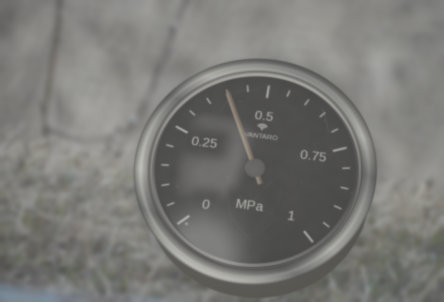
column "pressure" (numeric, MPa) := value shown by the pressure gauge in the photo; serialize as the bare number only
0.4
